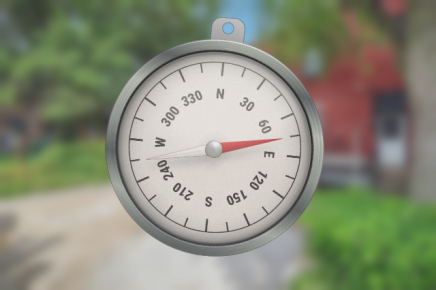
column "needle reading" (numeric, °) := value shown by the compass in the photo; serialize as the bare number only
75
